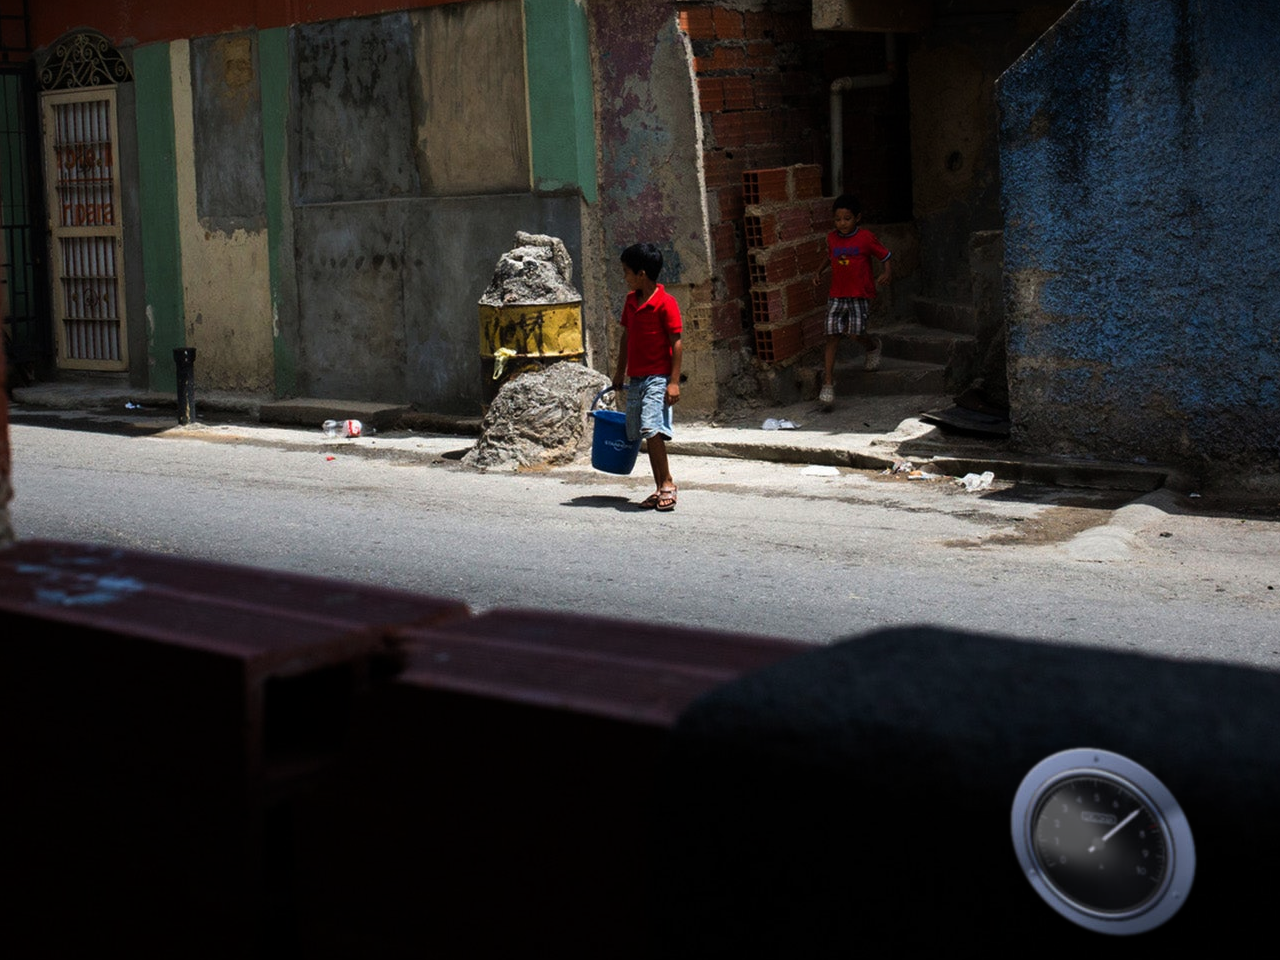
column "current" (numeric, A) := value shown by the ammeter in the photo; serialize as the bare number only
7
